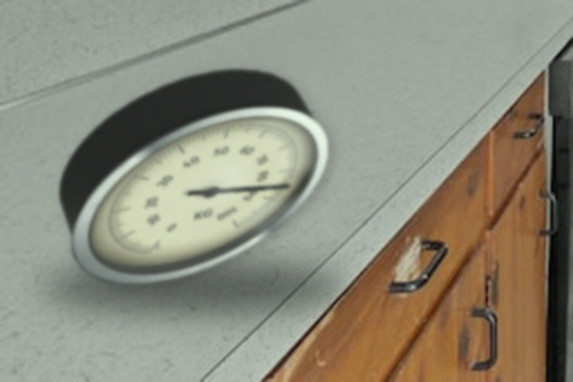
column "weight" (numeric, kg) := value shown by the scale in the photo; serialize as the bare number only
85
